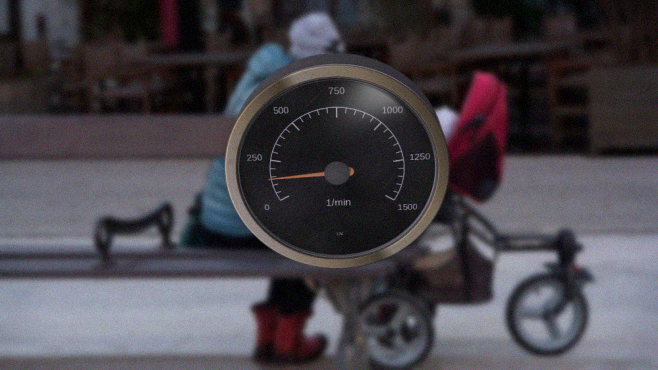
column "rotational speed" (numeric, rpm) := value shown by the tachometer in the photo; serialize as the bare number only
150
